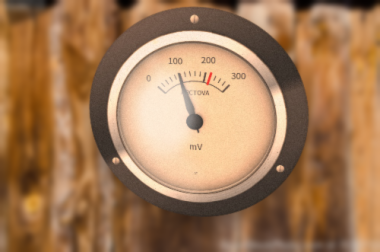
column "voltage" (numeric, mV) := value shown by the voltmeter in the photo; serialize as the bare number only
100
